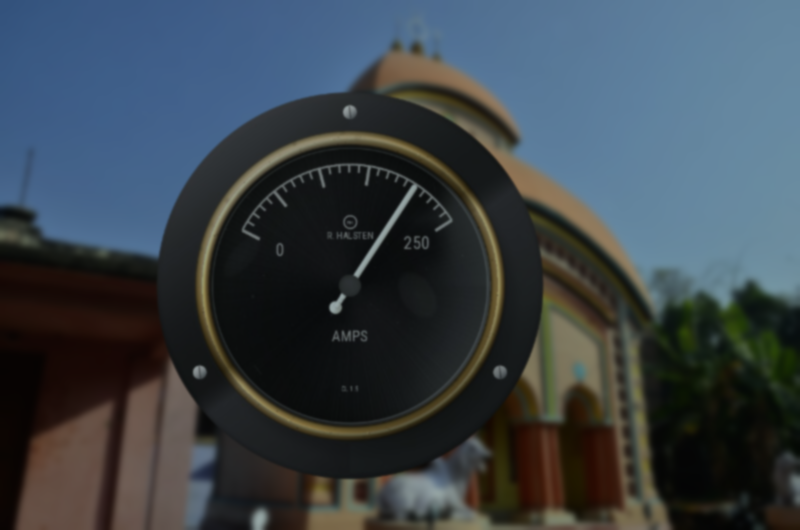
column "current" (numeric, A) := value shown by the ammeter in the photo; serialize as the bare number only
200
